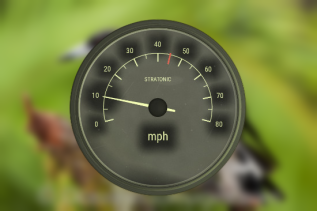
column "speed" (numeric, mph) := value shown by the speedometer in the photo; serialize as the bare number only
10
